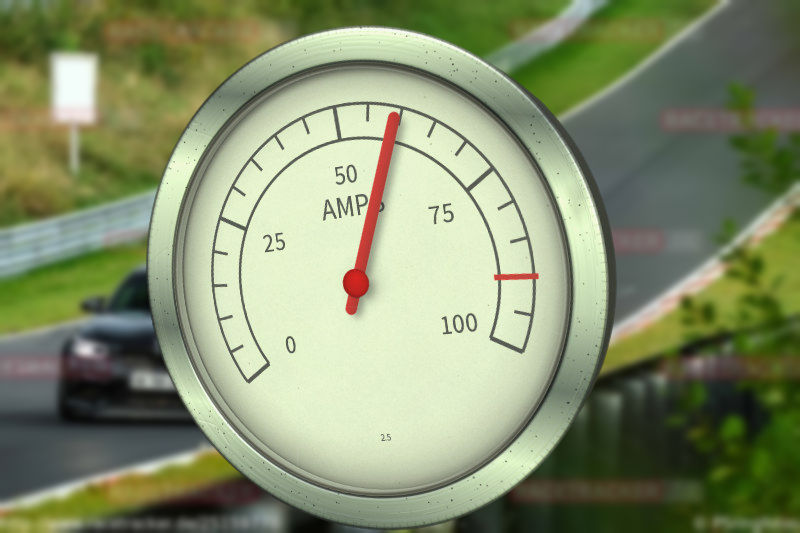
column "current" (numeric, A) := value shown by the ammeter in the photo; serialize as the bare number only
60
